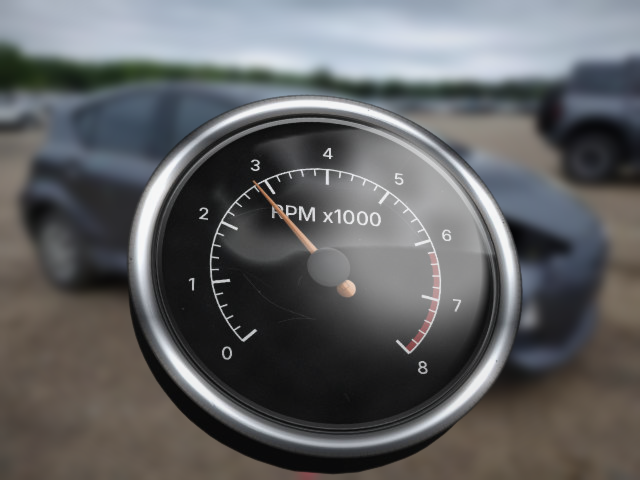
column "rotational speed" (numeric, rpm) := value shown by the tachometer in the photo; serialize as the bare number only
2800
